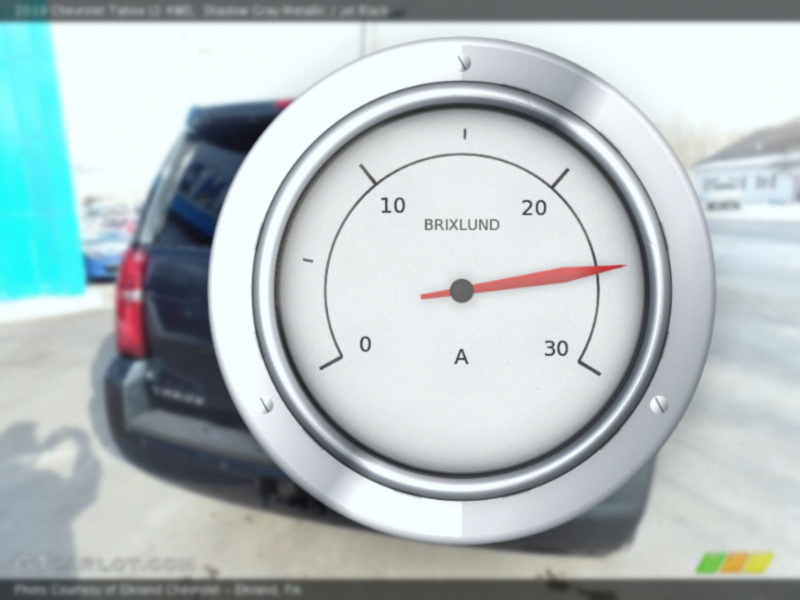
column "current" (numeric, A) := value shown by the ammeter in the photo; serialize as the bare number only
25
